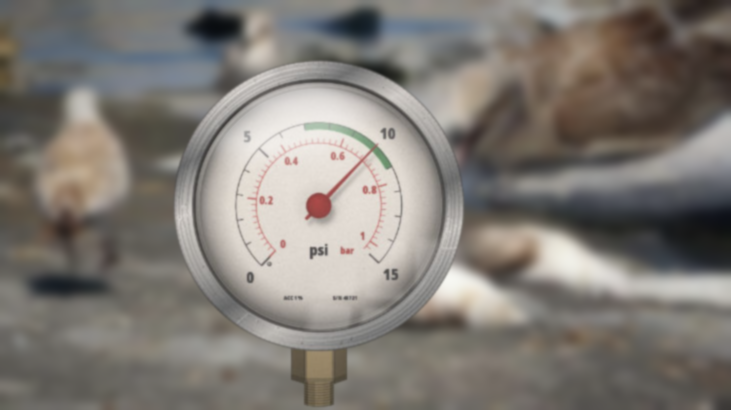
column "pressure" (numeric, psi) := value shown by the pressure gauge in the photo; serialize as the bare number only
10
